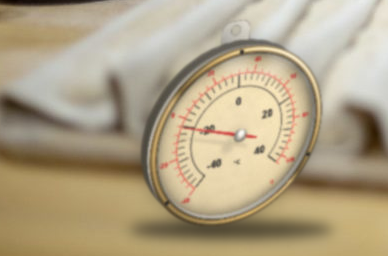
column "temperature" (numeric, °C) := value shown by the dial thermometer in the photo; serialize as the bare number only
-20
